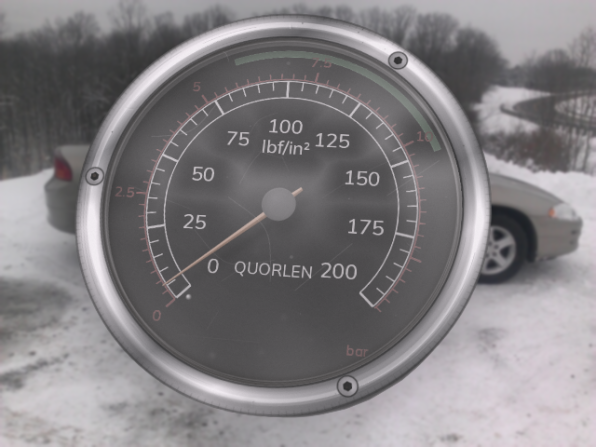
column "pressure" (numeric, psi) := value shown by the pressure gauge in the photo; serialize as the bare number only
5
